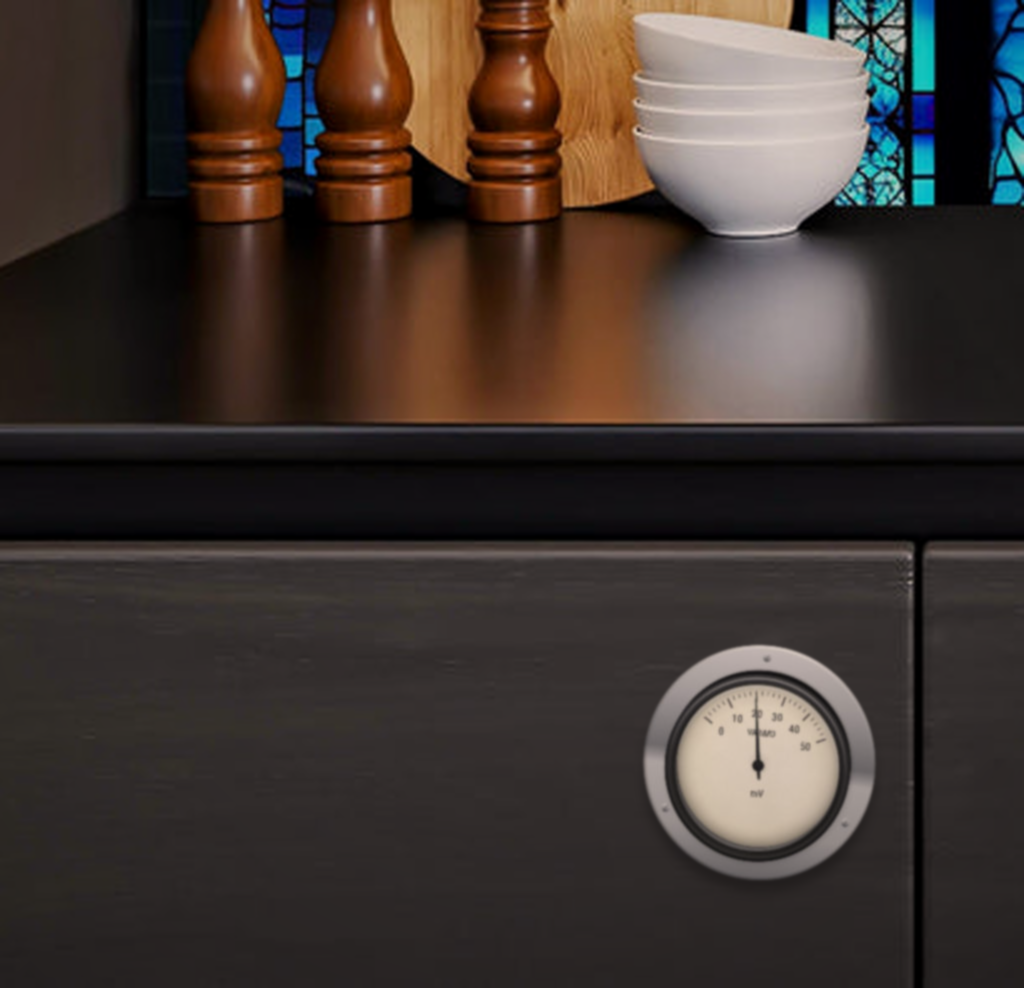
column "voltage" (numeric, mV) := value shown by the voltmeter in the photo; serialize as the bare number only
20
